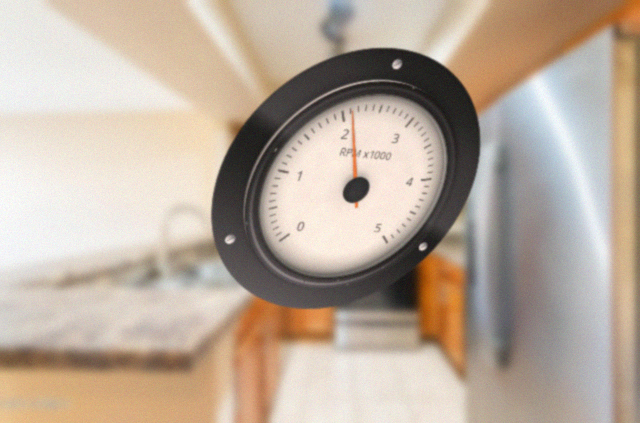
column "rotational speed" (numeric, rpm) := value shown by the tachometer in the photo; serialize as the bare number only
2100
